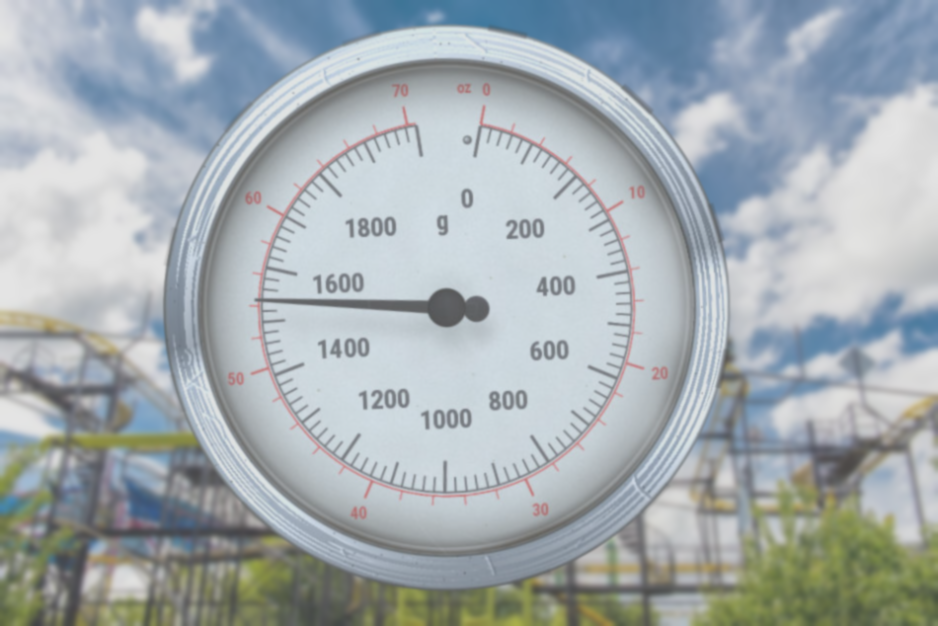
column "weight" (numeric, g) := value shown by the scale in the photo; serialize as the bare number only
1540
